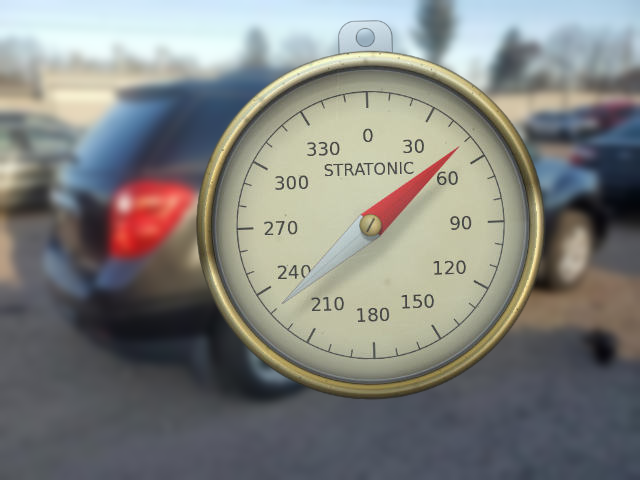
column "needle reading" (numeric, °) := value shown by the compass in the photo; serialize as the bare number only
50
